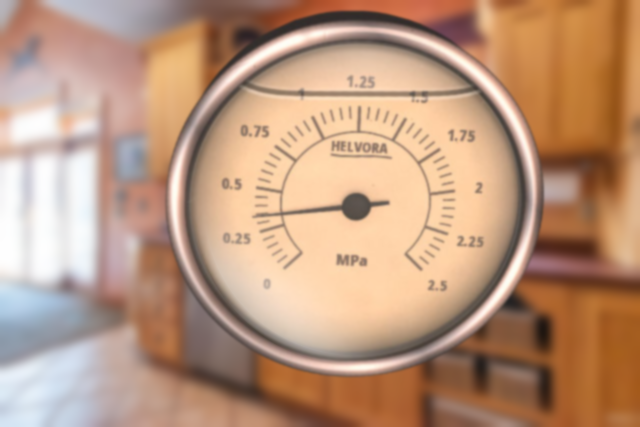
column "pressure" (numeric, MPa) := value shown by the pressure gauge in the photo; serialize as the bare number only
0.35
